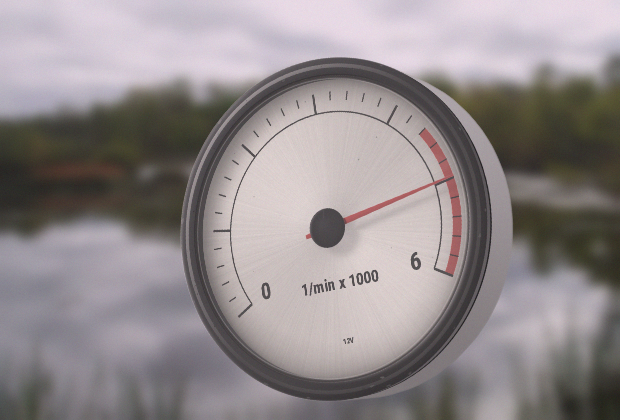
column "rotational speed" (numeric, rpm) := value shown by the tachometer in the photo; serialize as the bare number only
5000
